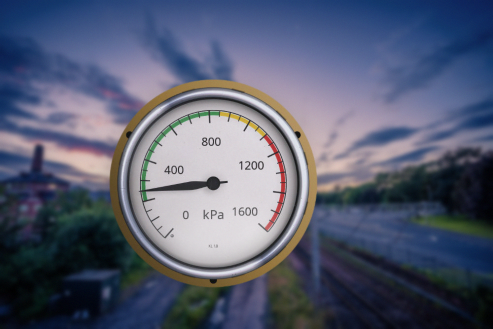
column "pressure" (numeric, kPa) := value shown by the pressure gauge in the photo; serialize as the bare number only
250
